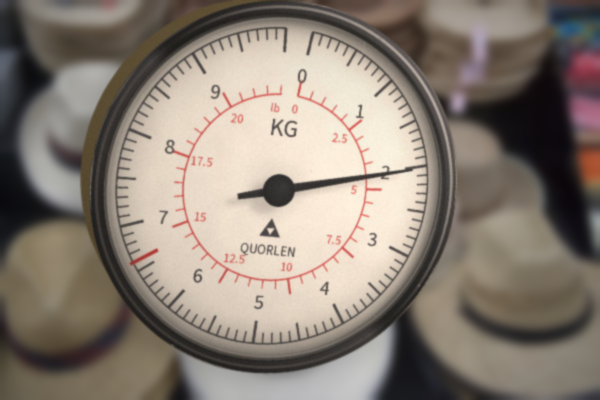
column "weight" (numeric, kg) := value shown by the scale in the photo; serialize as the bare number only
2
